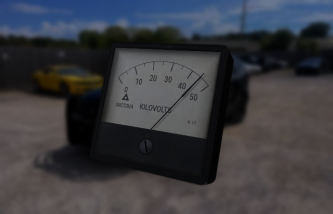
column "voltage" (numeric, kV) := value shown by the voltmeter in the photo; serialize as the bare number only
45
